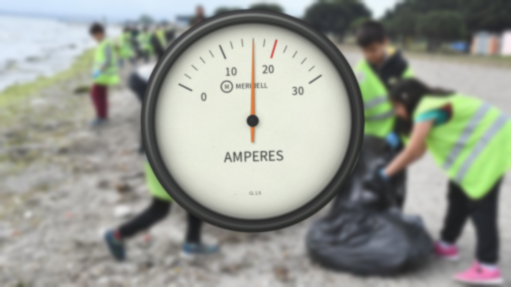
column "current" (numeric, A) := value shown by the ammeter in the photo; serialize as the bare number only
16
